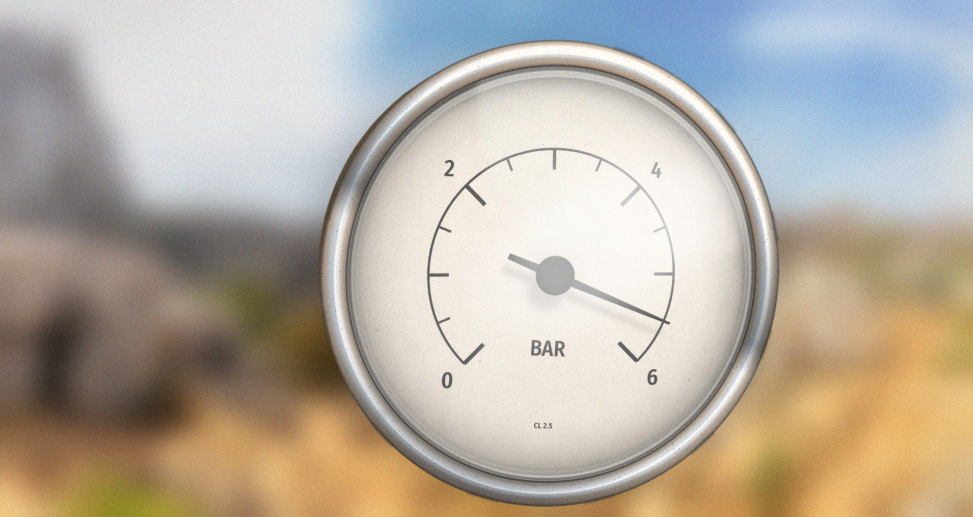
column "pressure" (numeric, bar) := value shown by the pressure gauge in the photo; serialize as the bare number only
5.5
